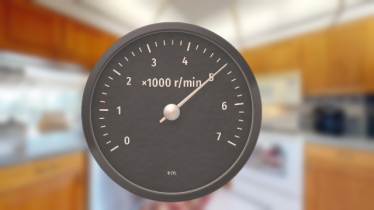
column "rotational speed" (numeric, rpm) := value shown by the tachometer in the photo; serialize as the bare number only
5000
